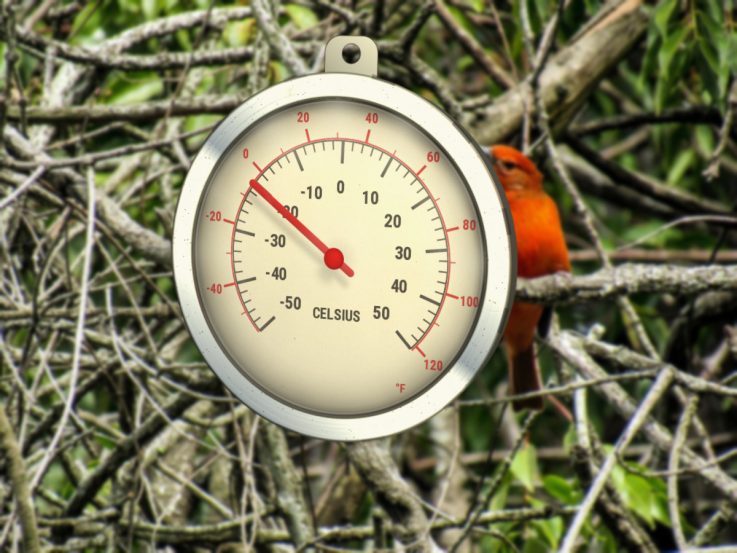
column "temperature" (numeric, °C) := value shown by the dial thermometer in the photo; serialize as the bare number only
-20
